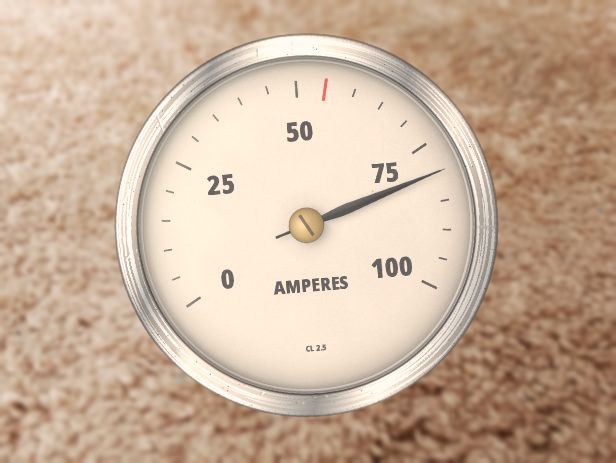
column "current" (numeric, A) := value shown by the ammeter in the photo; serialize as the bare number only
80
